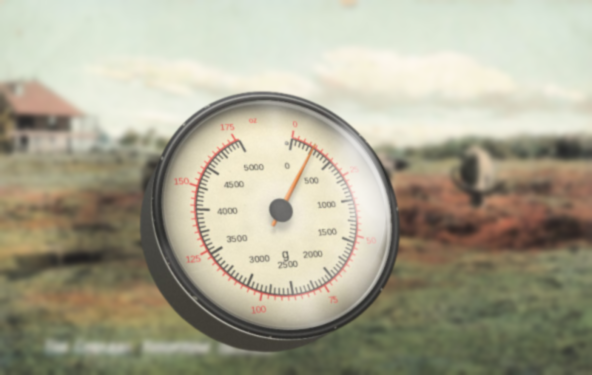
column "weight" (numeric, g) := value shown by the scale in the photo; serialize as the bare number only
250
